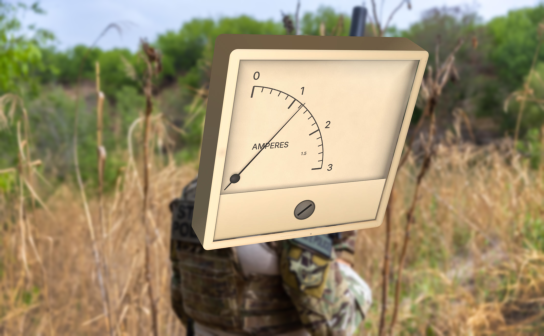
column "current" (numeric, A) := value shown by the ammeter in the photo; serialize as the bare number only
1.2
